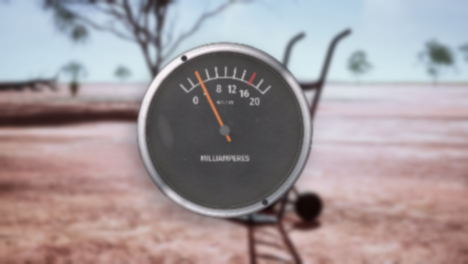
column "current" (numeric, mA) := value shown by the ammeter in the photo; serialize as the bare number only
4
